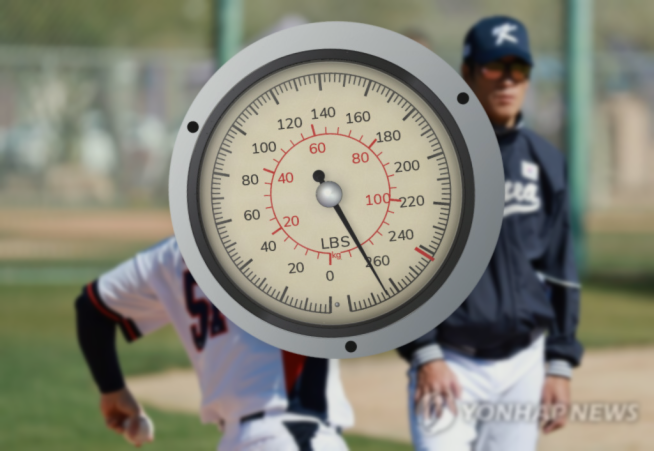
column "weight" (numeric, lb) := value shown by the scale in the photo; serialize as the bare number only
264
